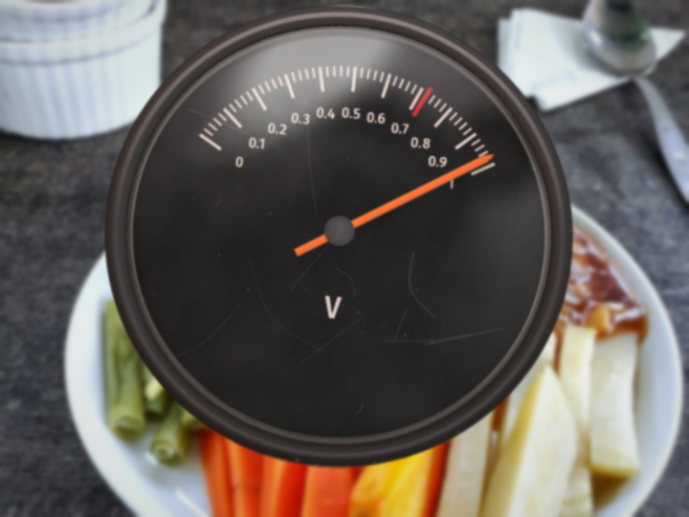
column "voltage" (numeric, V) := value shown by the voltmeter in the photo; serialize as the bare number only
0.98
